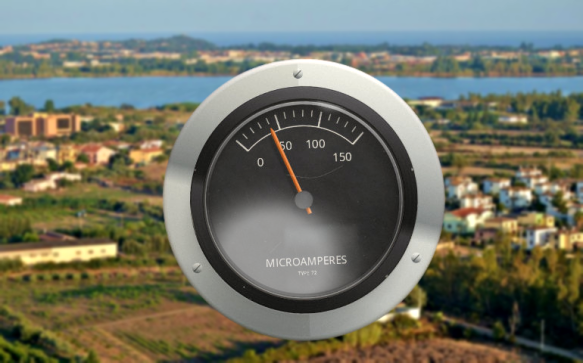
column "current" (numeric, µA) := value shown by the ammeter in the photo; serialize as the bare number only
40
